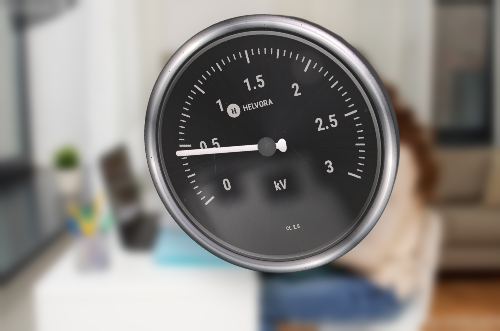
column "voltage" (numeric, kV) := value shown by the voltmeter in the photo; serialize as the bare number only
0.45
